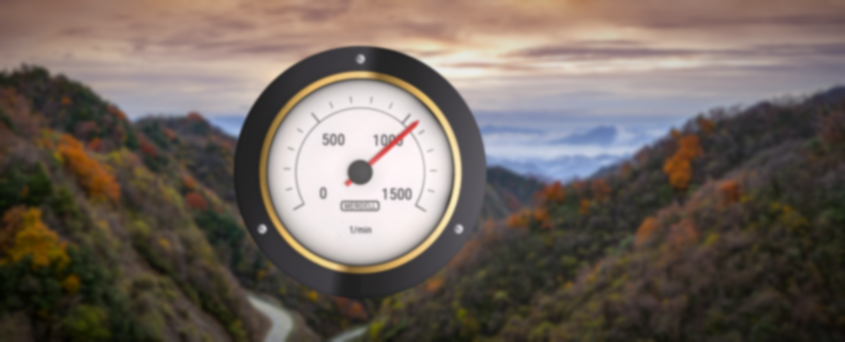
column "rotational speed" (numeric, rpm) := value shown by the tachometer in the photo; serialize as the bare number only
1050
